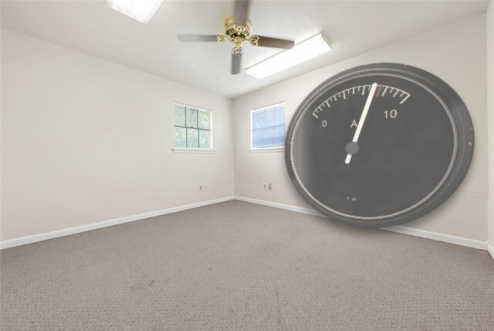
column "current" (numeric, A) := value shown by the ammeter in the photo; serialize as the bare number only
7
